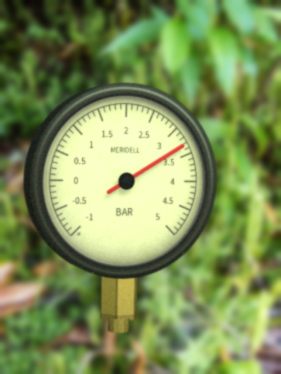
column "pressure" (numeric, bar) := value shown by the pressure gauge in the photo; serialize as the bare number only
3.3
